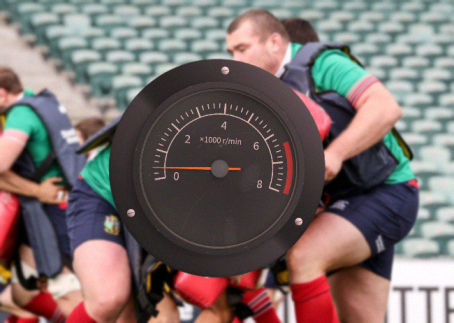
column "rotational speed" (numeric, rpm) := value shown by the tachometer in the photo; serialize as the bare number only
400
